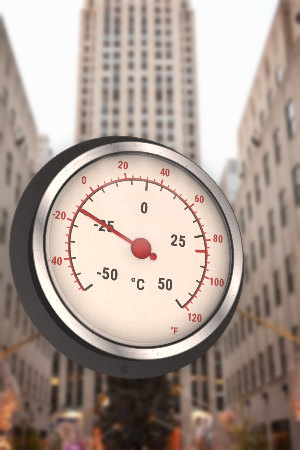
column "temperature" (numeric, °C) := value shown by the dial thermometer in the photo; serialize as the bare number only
-25
